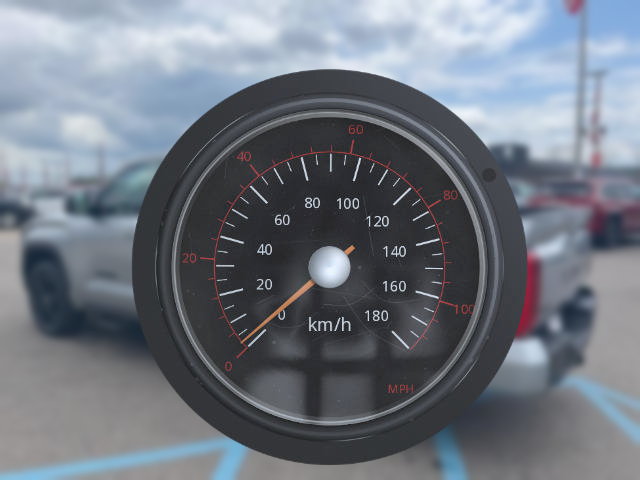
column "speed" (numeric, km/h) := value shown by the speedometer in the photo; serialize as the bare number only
2.5
